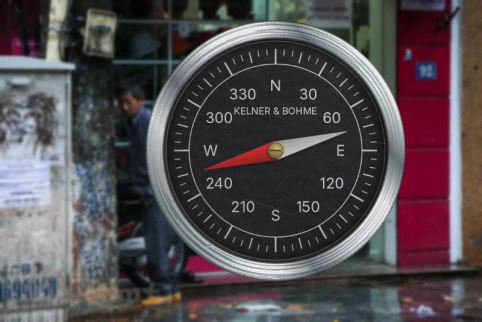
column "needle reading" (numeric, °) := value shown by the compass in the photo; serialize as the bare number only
255
